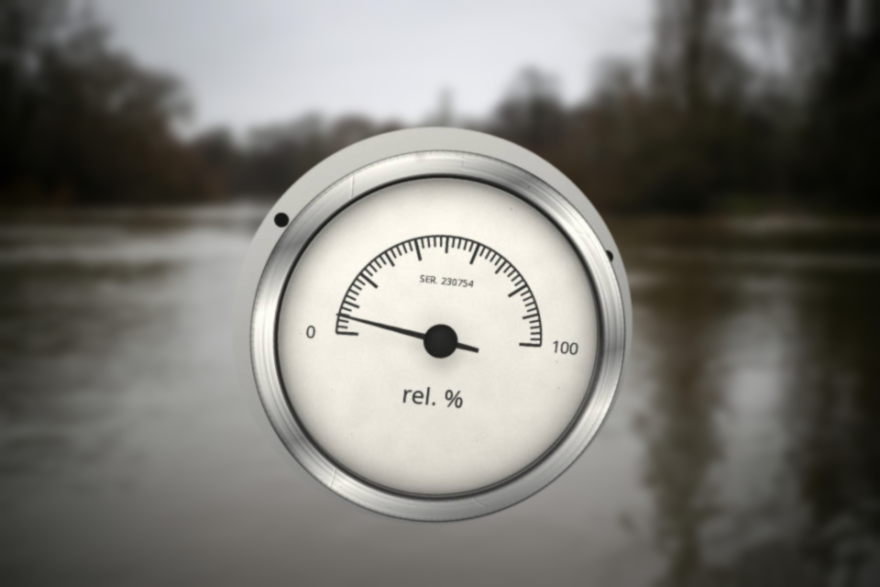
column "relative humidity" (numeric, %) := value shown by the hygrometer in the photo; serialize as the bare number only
6
